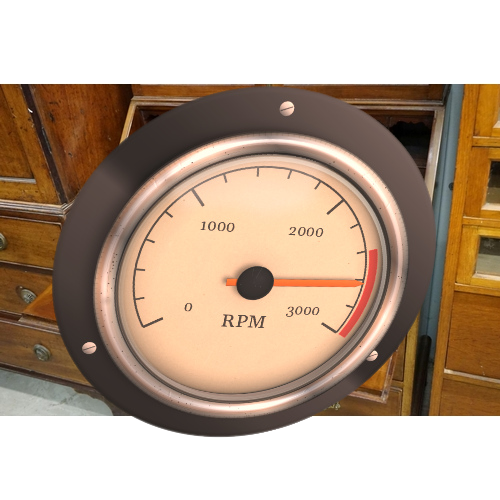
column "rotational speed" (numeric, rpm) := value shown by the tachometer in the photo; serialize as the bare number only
2600
